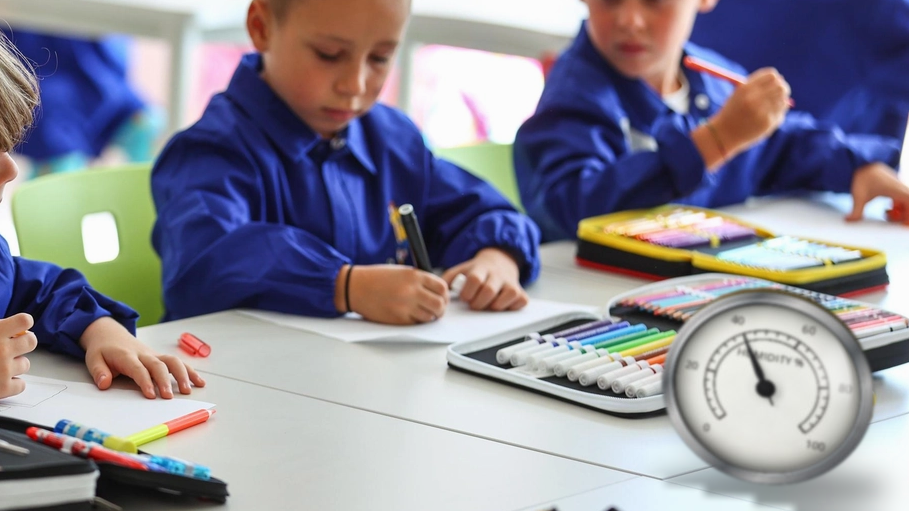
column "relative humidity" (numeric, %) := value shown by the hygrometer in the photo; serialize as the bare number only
40
